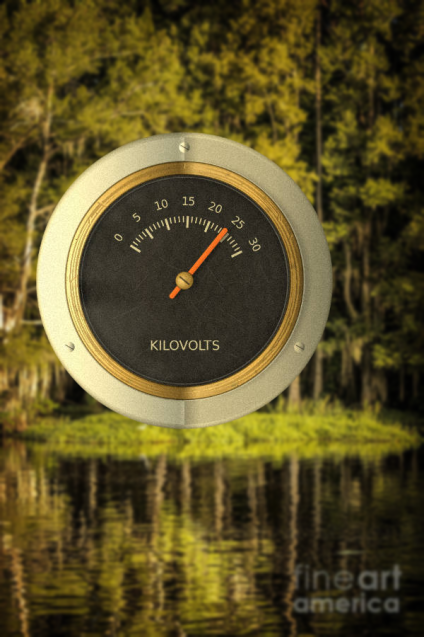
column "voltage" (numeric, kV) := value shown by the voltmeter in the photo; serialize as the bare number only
24
